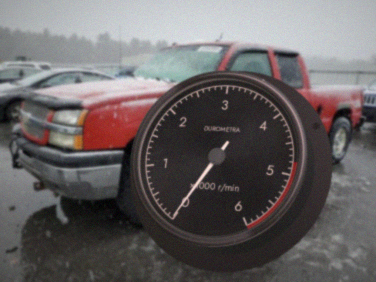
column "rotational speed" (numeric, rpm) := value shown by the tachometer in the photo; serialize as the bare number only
0
